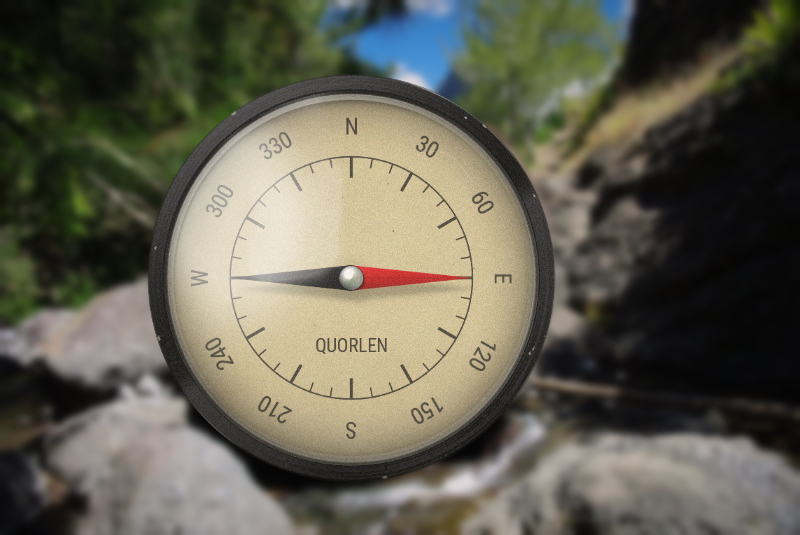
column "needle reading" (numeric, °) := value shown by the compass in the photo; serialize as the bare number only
90
